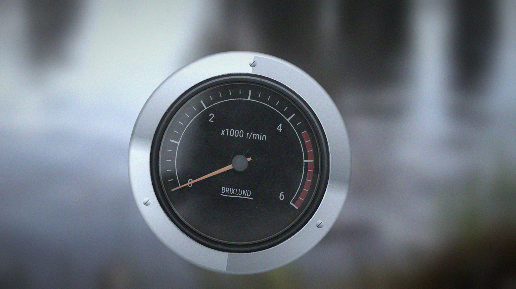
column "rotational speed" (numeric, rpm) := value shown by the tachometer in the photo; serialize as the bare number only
0
